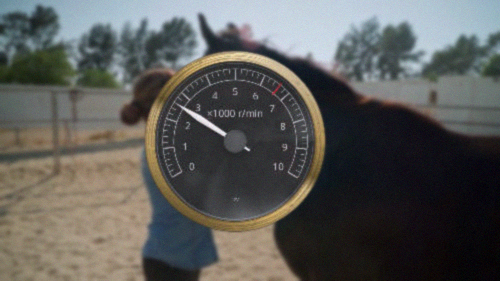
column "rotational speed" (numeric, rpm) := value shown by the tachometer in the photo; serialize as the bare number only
2600
